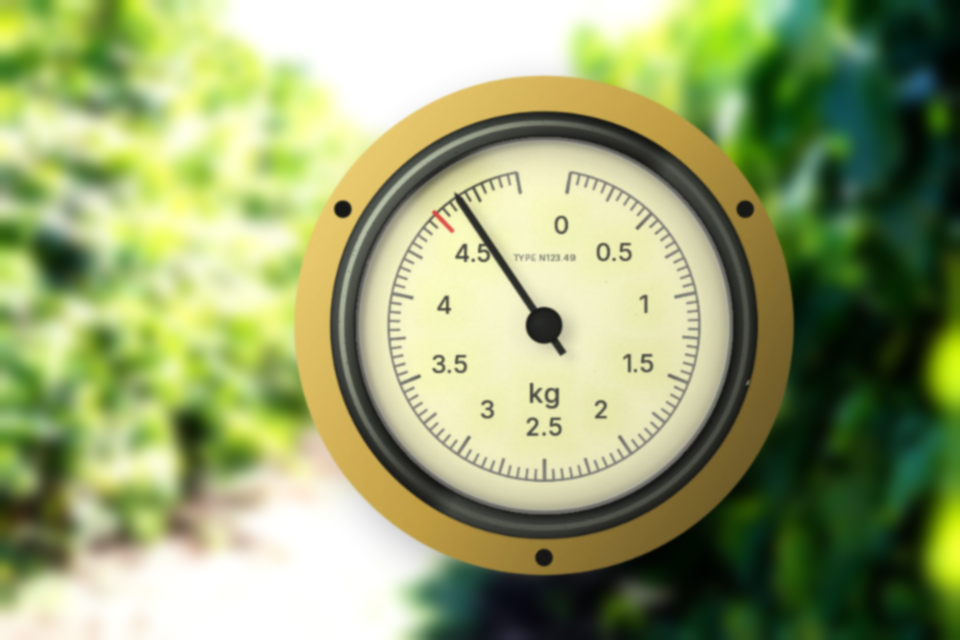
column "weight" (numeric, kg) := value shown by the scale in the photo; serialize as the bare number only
4.65
